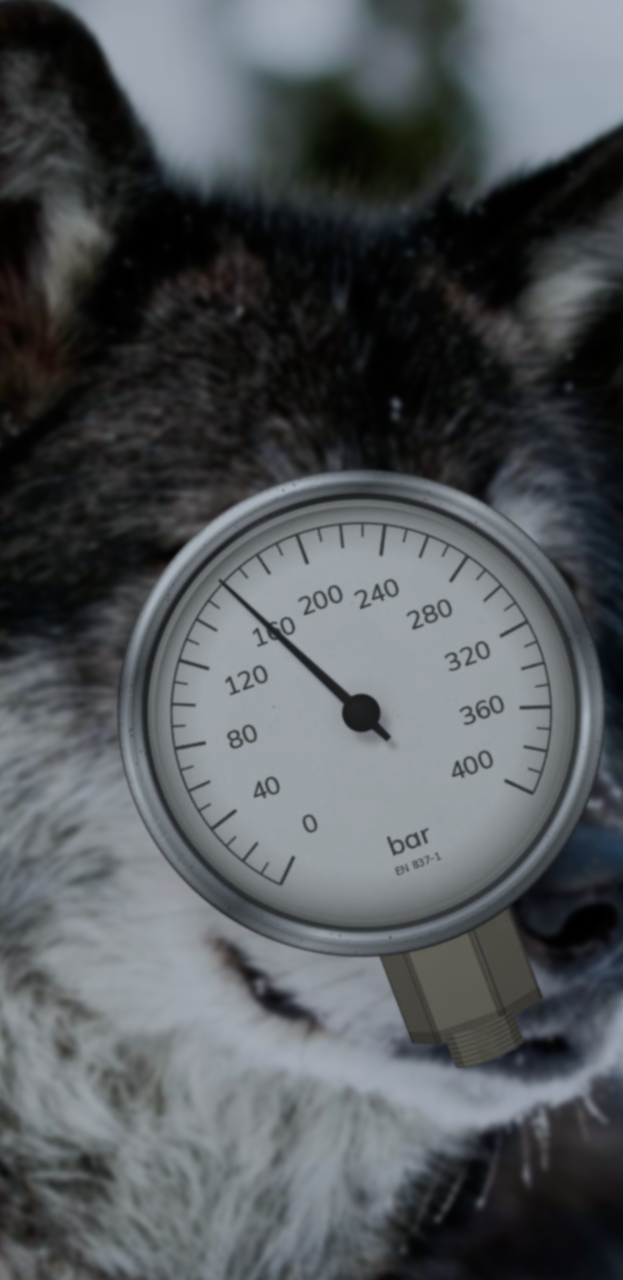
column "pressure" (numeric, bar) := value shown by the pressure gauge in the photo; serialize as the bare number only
160
